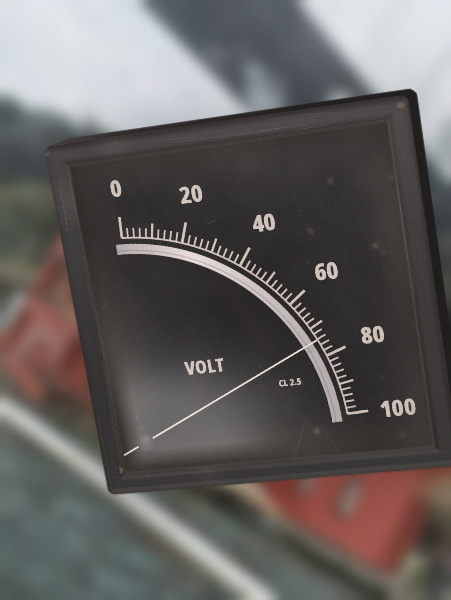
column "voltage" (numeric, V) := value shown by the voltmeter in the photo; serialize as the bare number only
74
